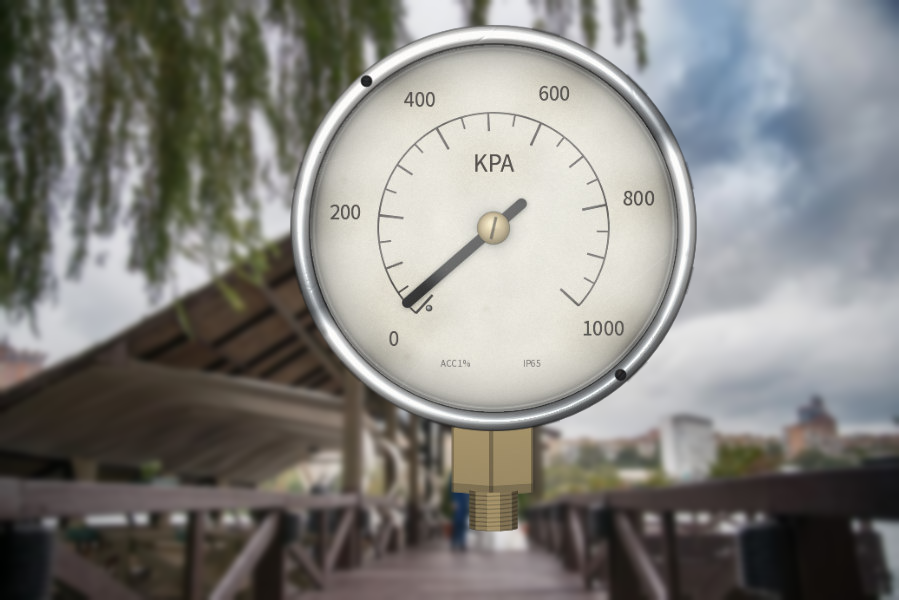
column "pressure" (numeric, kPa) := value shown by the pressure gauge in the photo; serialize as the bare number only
25
